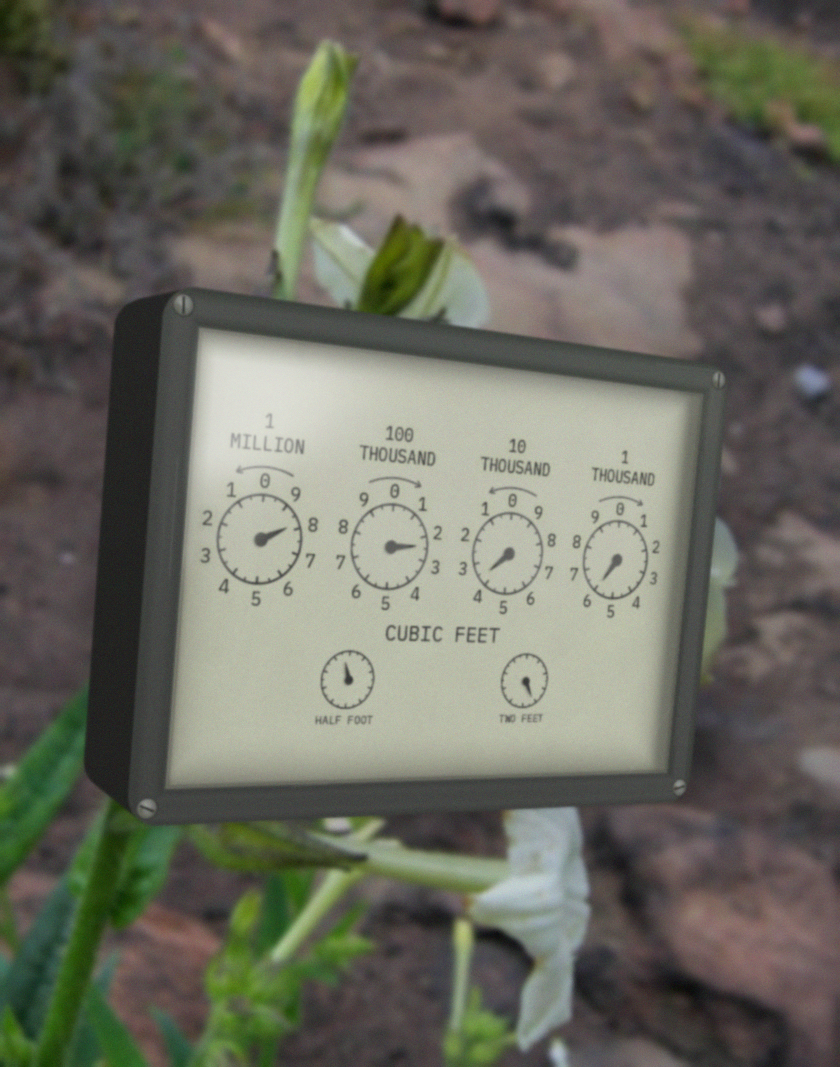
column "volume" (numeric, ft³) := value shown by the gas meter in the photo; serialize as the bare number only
823600
